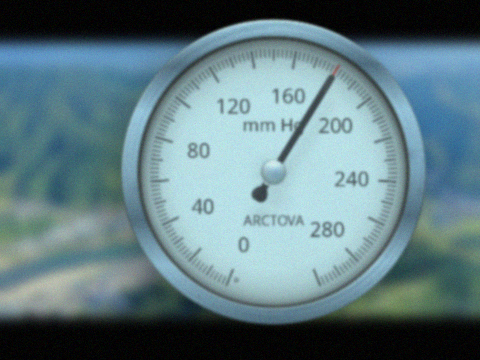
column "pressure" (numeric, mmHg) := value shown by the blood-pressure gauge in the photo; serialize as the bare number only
180
